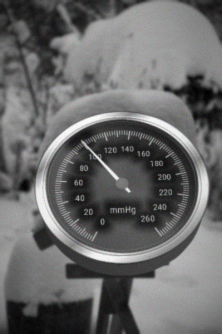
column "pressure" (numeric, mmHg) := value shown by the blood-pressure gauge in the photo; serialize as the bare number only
100
